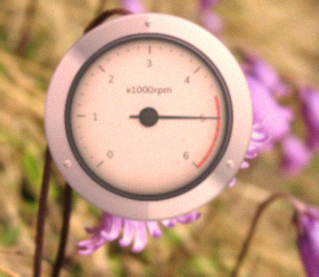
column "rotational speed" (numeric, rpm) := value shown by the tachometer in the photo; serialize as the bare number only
5000
